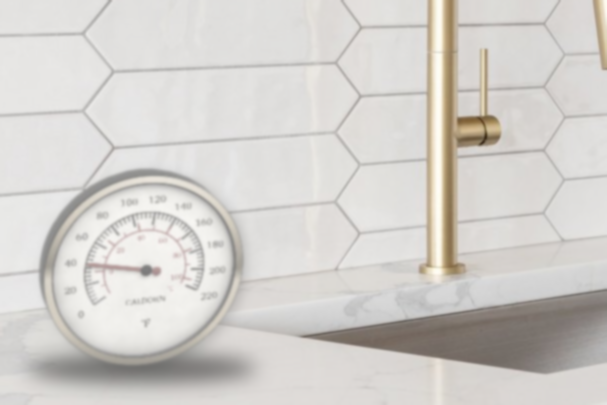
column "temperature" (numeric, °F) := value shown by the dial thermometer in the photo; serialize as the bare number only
40
